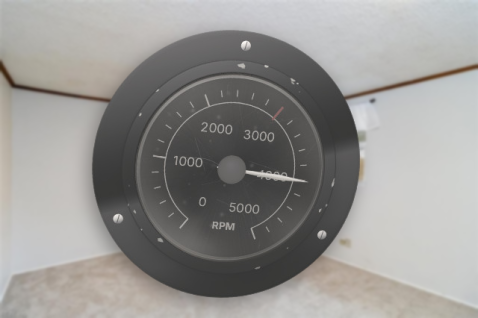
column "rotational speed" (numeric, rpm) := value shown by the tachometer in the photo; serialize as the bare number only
4000
